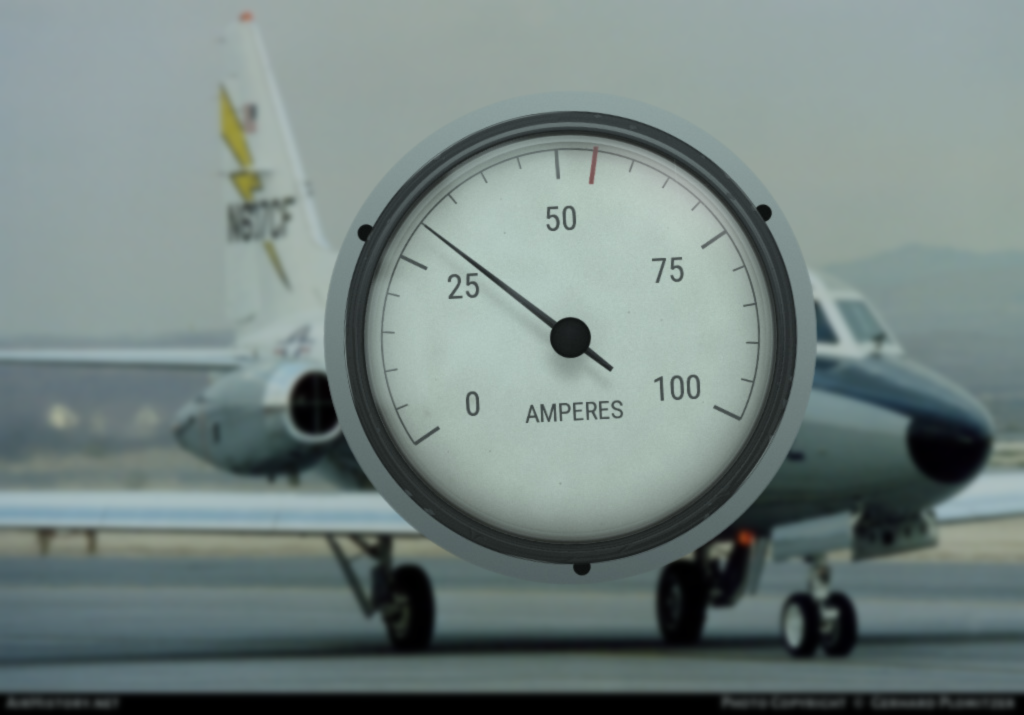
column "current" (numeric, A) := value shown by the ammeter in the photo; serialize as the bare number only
30
